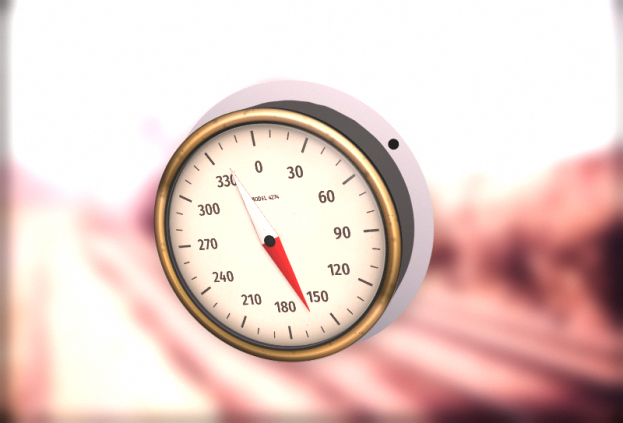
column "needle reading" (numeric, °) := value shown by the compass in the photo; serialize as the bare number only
160
